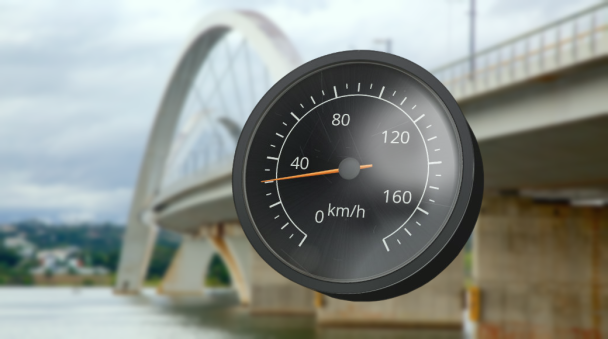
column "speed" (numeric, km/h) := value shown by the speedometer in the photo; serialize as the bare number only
30
